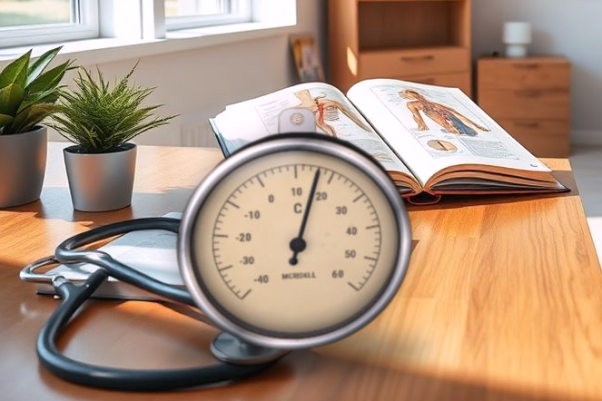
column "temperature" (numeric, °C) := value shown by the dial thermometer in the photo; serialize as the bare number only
16
